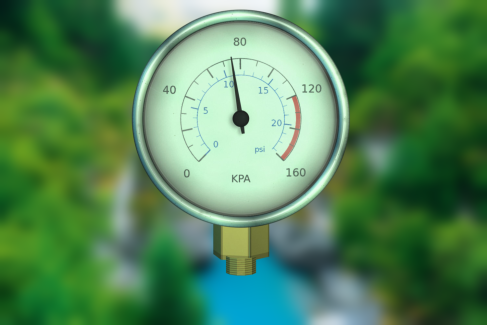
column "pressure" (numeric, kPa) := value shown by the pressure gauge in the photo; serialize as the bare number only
75
